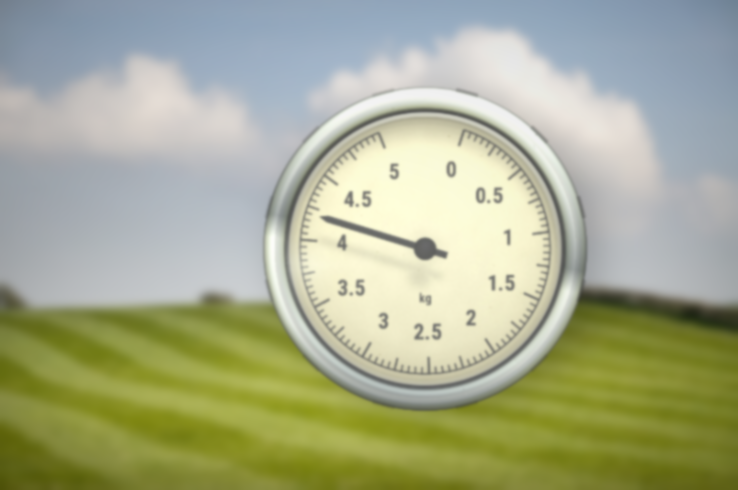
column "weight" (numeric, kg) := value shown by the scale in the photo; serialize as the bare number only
4.2
